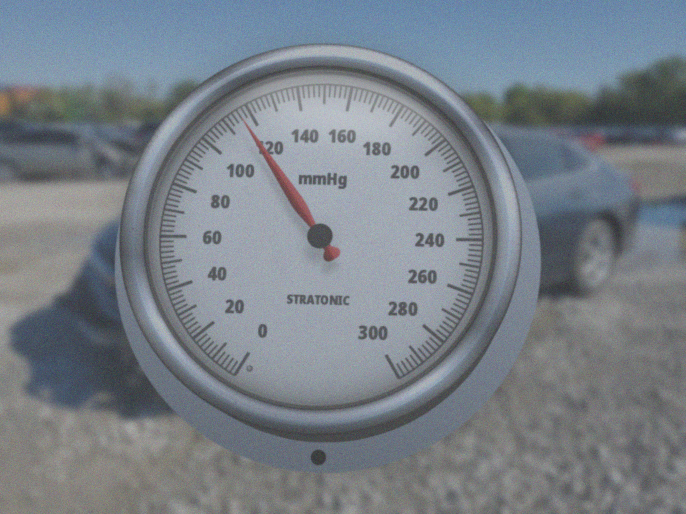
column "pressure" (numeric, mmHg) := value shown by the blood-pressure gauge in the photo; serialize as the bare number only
116
